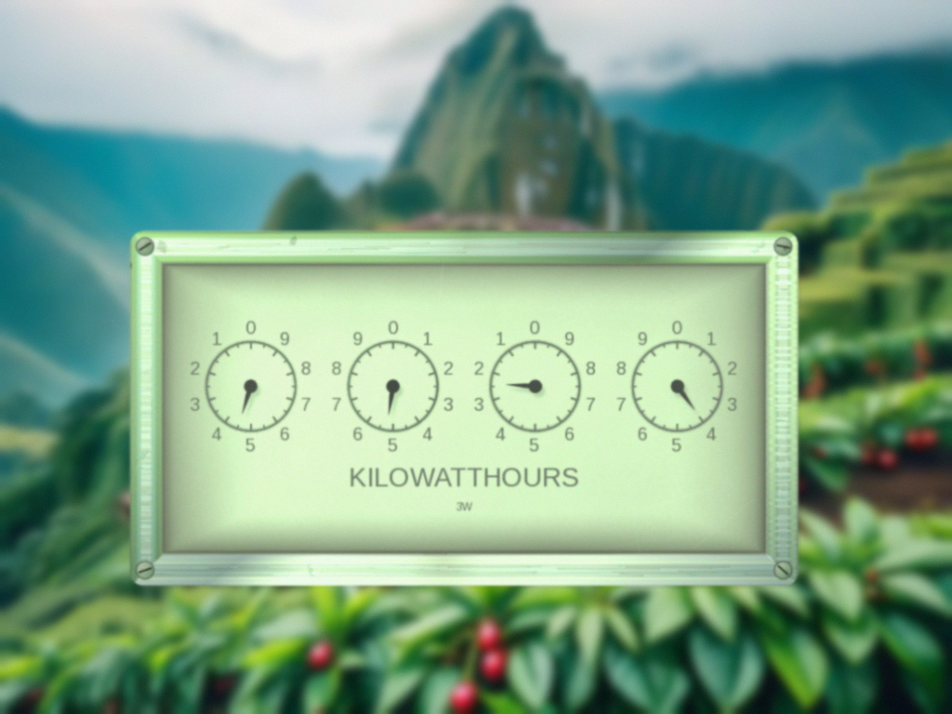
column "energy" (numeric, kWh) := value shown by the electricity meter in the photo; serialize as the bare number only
4524
